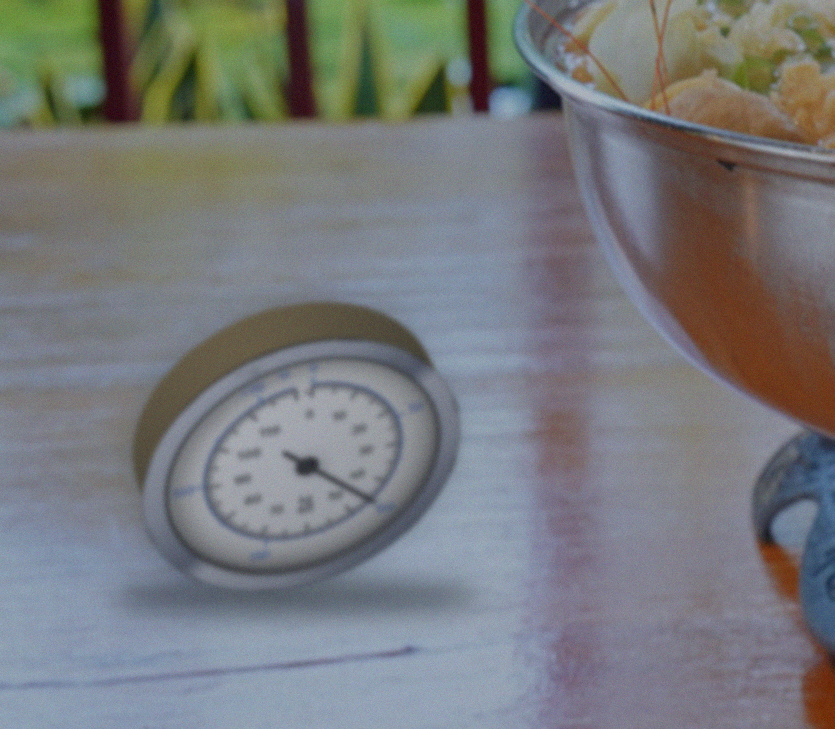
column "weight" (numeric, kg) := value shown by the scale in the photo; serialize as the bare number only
45
